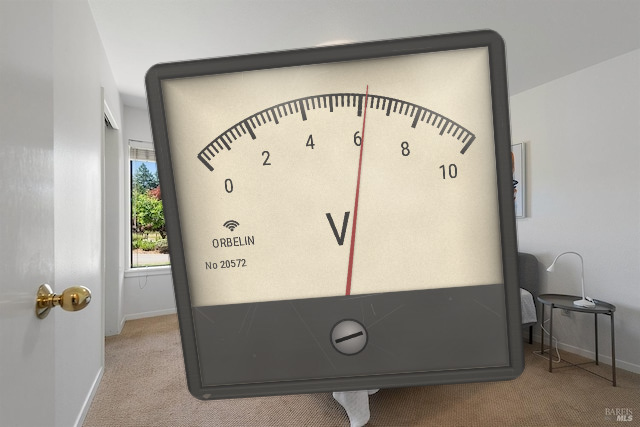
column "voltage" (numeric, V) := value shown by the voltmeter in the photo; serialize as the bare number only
6.2
